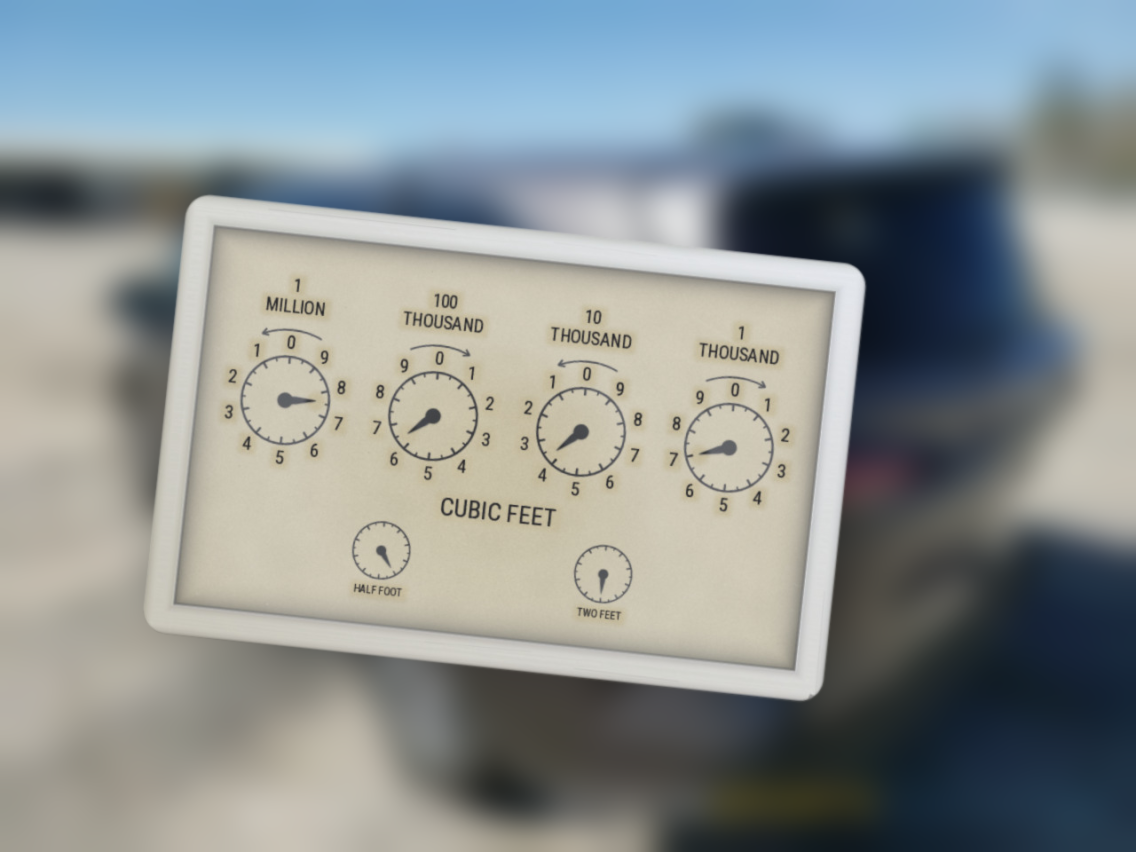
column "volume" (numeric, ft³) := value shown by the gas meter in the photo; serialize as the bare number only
763700
